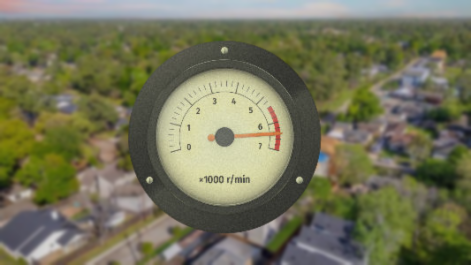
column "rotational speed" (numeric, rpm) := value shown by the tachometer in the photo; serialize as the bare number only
6400
